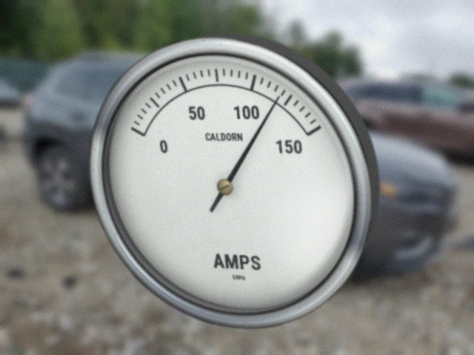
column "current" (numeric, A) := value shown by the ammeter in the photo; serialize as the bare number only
120
